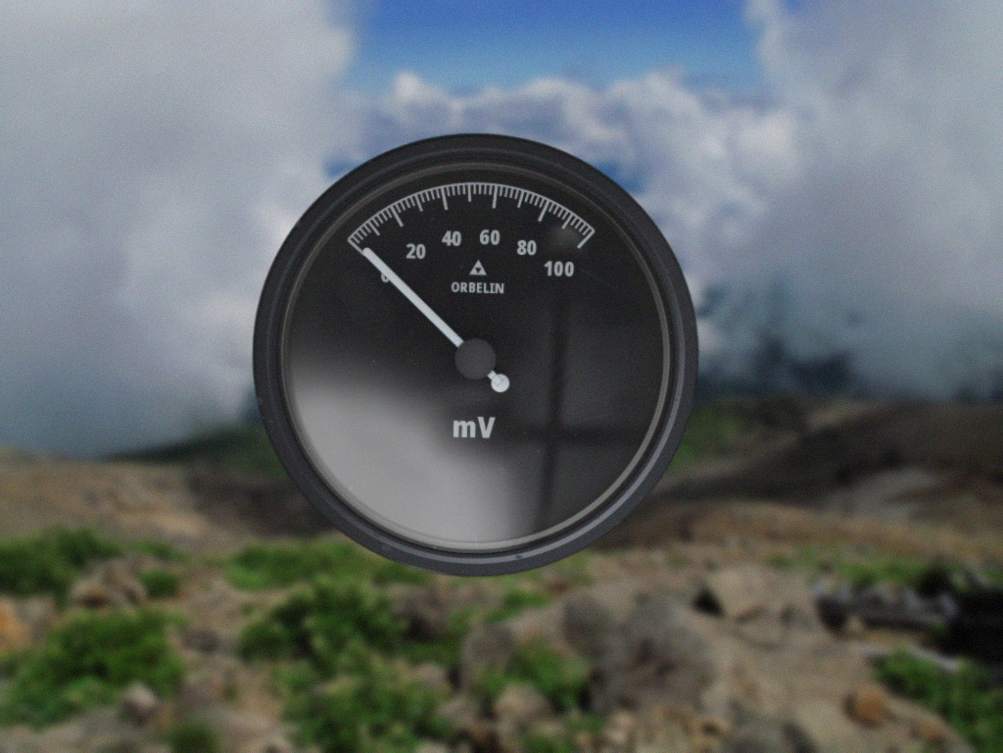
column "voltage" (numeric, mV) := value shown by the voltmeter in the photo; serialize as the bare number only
2
